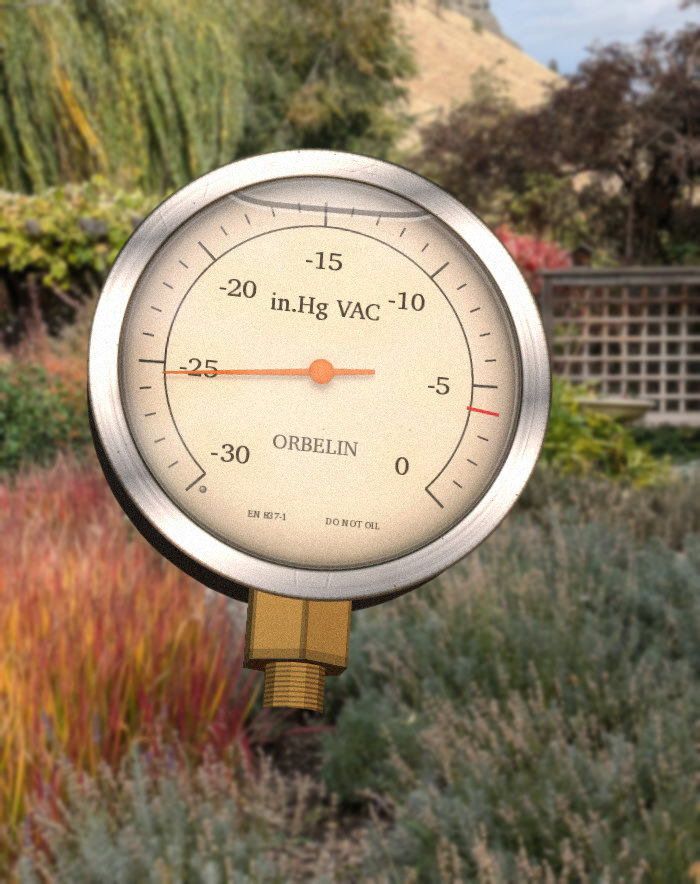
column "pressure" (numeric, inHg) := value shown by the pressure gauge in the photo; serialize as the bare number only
-25.5
